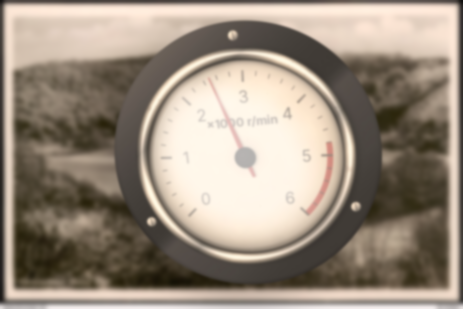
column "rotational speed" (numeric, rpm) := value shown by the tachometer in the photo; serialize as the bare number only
2500
